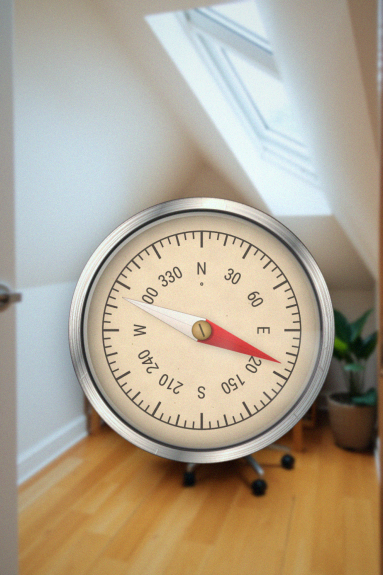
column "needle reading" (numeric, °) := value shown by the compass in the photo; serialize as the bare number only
112.5
